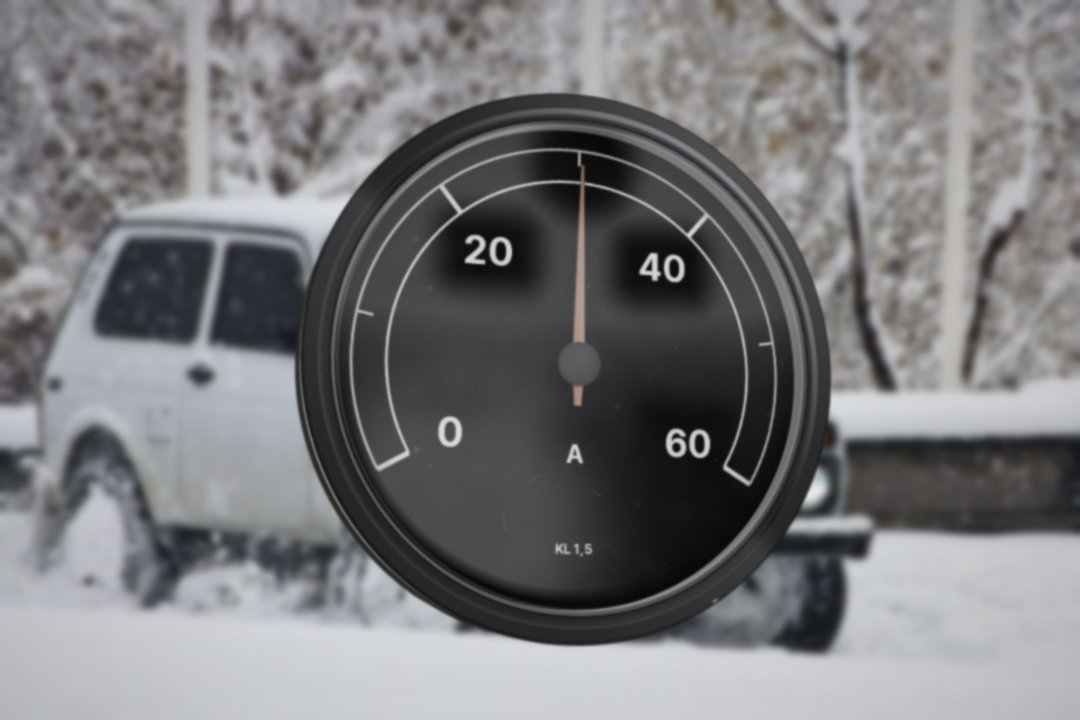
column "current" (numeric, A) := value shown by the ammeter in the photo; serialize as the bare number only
30
